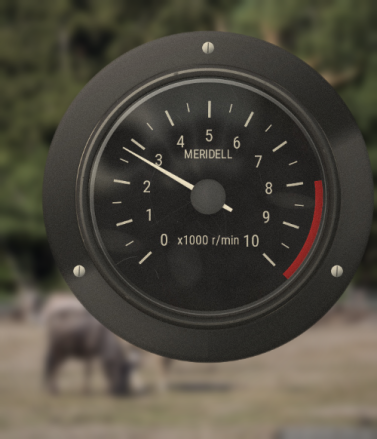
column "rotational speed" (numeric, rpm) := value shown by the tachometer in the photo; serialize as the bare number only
2750
